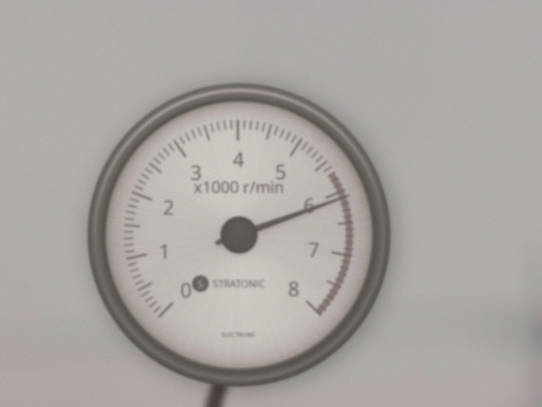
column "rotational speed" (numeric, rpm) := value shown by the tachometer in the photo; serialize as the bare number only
6100
